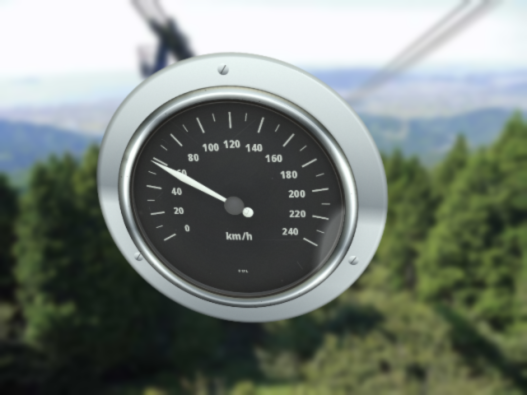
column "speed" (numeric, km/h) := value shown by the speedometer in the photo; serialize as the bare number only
60
